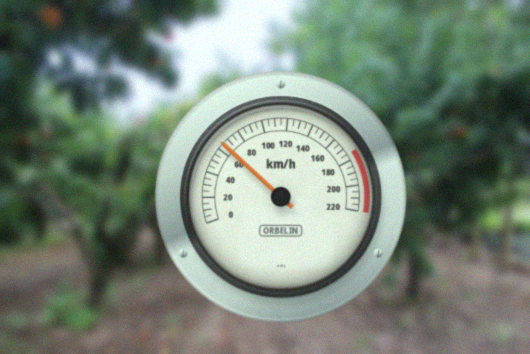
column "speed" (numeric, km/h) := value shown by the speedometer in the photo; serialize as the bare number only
65
